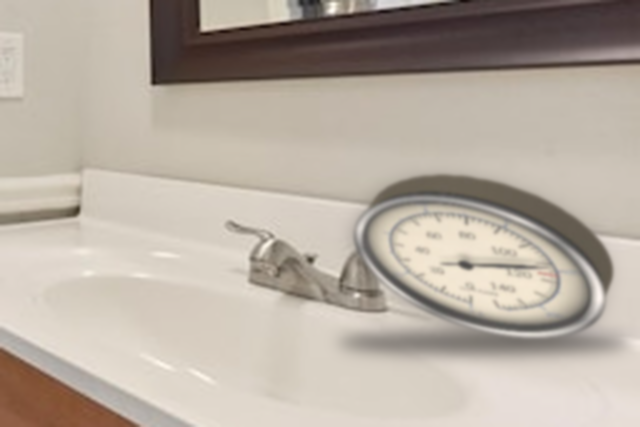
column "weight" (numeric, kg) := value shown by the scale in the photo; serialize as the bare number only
110
